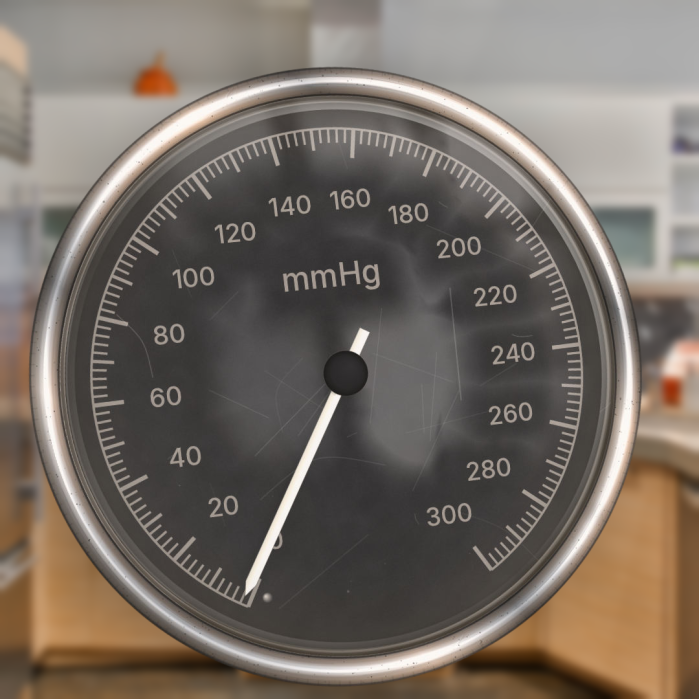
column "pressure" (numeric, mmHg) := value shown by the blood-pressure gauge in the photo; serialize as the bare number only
2
